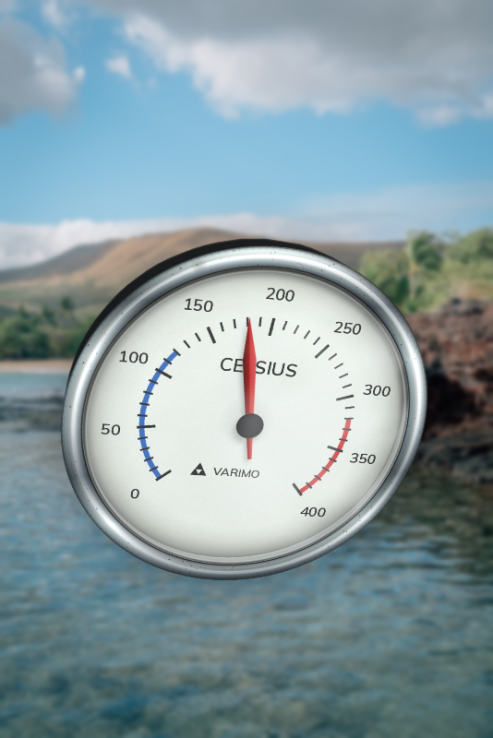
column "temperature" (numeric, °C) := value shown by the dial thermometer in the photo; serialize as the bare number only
180
